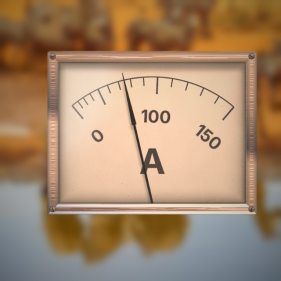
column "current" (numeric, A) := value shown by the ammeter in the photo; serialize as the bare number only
75
